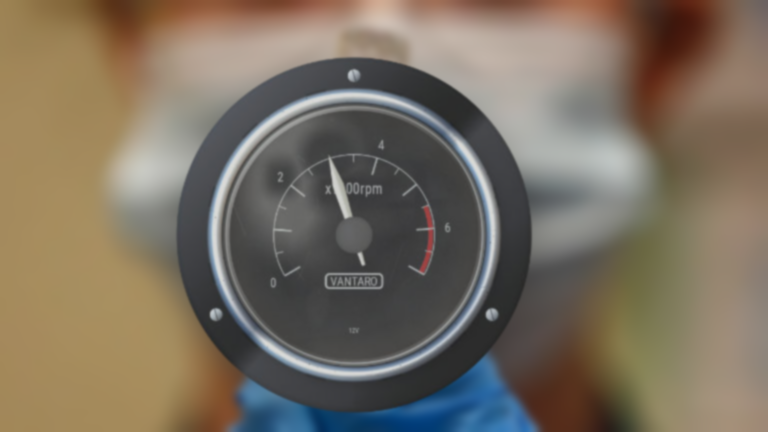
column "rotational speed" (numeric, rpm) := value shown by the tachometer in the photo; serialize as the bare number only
3000
